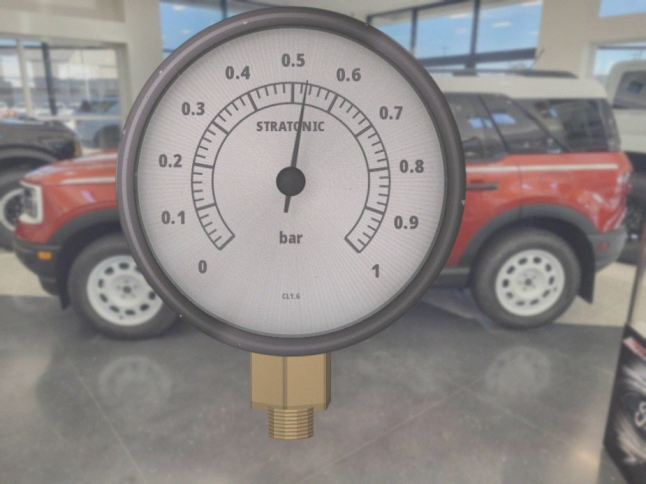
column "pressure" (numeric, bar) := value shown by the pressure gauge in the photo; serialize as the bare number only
0.53
